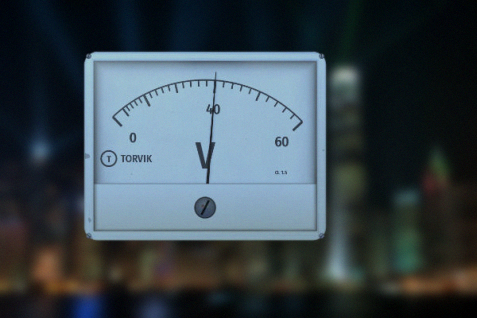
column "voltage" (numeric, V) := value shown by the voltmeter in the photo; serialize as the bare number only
40
